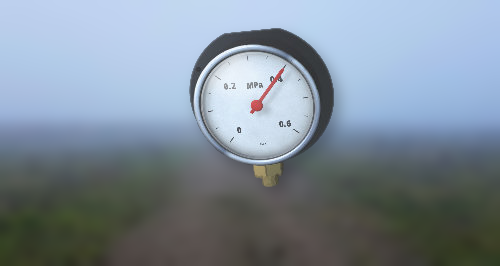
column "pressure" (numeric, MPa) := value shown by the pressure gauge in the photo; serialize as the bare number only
0.4
